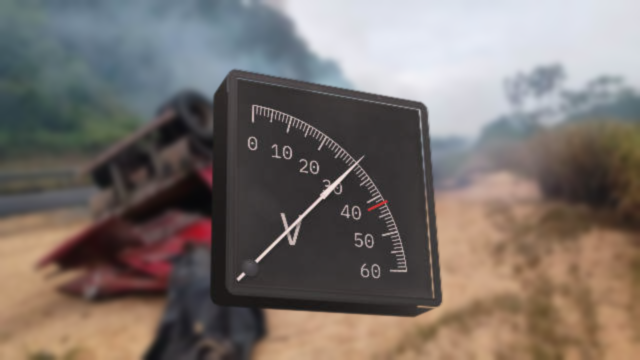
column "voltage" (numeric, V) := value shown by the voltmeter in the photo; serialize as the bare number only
30
